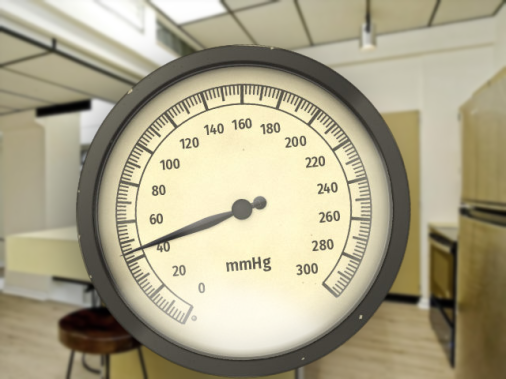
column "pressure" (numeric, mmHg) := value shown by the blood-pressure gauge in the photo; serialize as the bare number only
44
